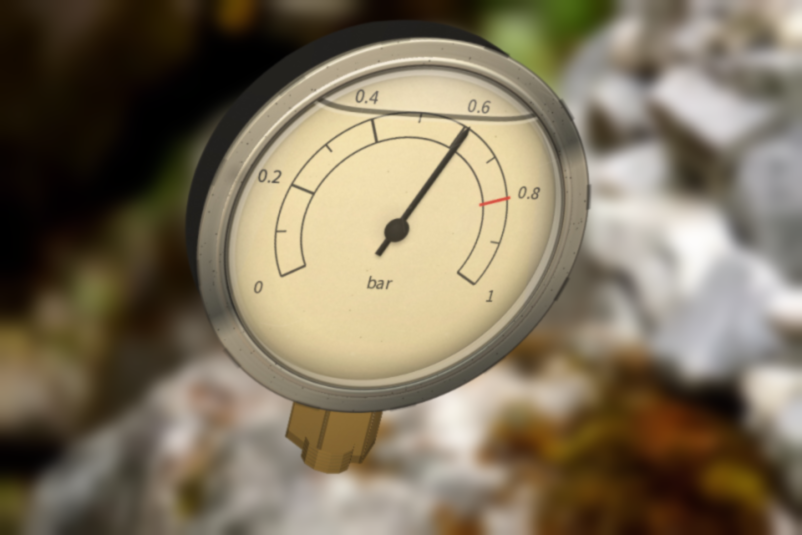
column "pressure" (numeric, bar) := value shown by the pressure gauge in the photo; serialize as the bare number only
0.6
